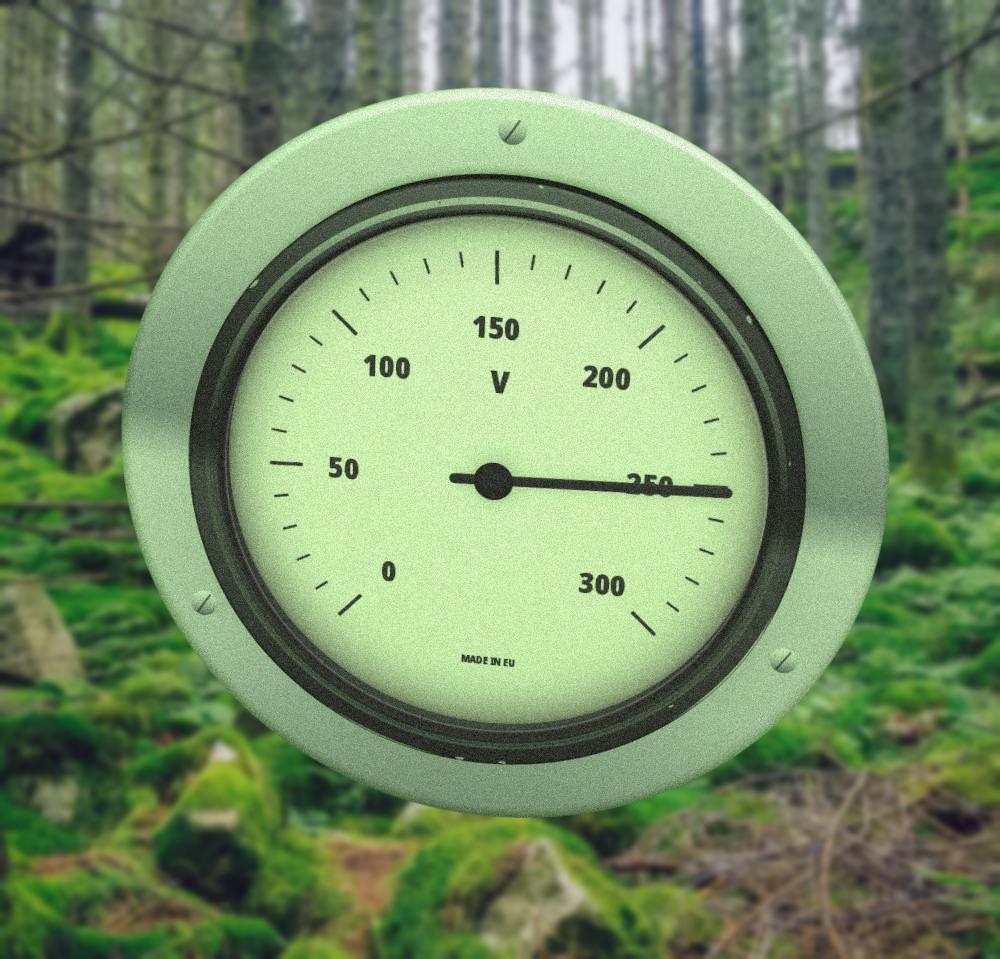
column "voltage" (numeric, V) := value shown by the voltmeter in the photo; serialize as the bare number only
250
